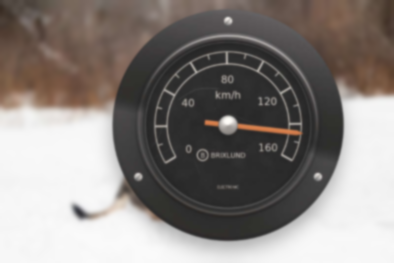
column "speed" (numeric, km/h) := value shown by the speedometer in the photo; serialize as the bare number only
145
